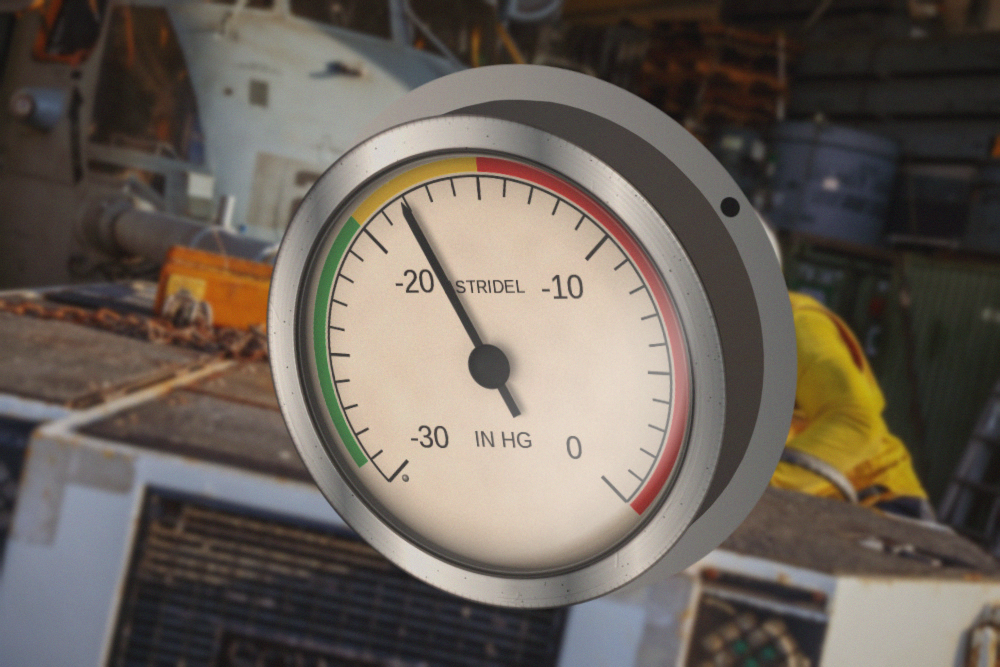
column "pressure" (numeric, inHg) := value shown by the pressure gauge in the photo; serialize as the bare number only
-18
